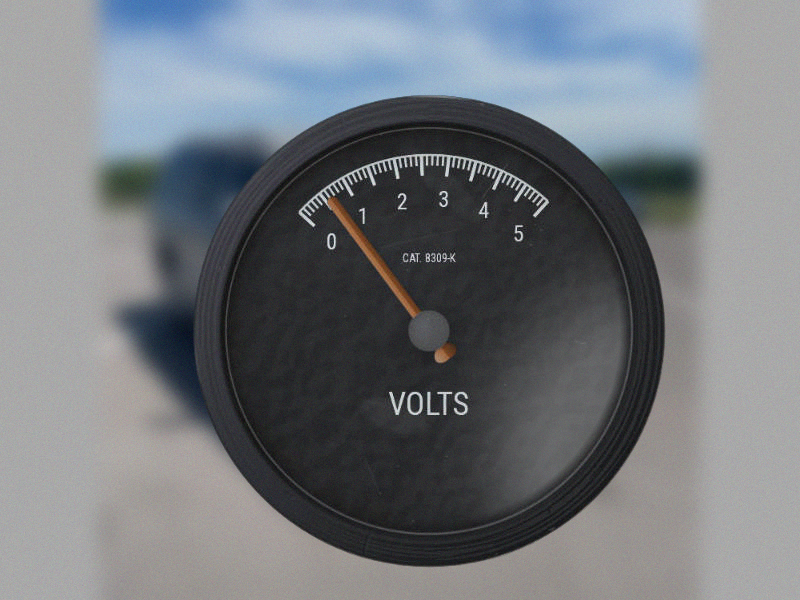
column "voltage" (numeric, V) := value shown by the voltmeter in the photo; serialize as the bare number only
0.6
